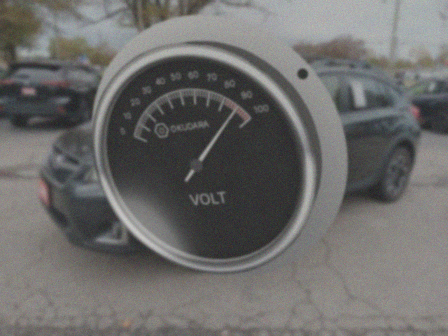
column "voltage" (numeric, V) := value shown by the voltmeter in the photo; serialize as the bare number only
90
